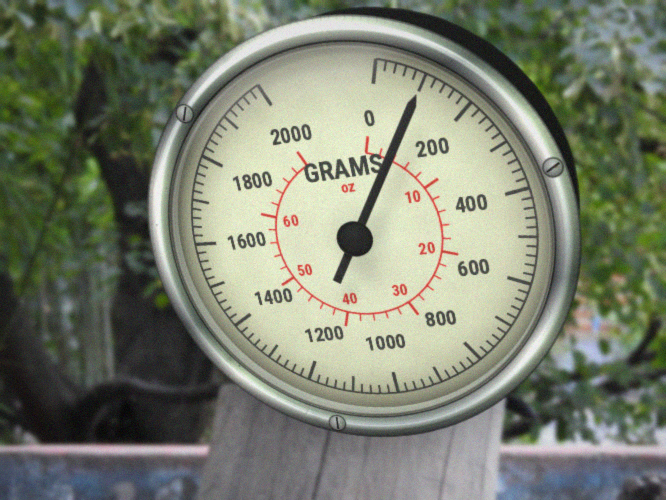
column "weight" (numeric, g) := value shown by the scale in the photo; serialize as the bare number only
100
